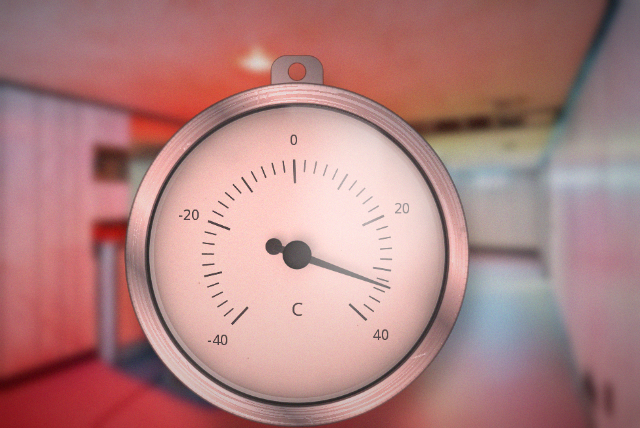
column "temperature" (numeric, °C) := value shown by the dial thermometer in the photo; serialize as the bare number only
33
